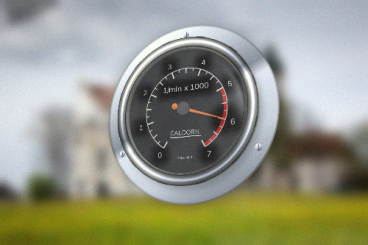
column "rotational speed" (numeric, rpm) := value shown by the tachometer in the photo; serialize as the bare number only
6000
